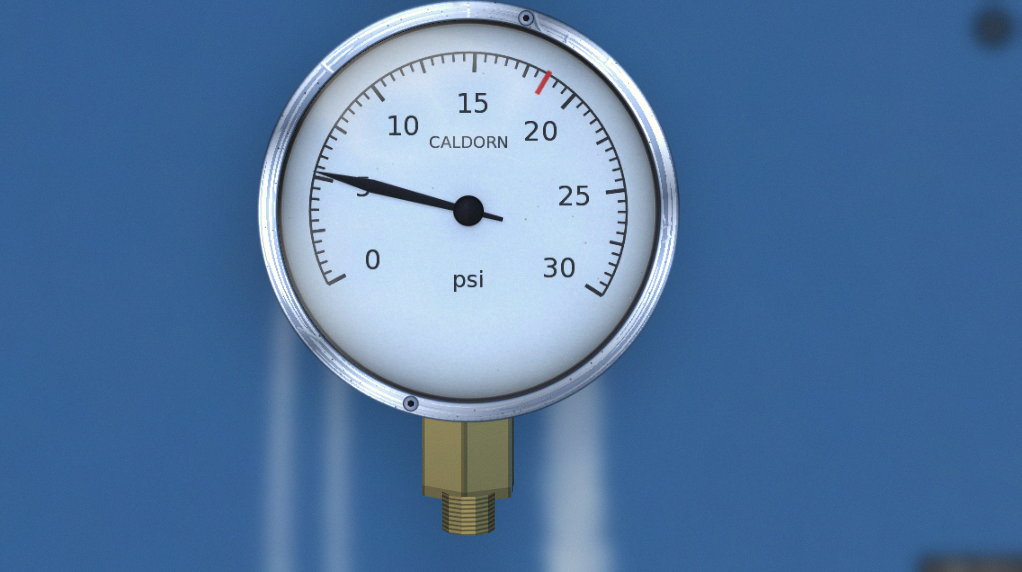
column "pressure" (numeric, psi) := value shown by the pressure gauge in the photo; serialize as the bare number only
5.25
